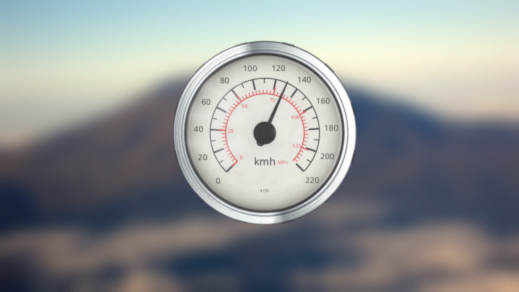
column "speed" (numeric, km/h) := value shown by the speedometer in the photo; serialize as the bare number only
130
